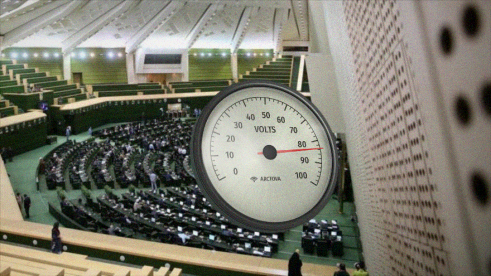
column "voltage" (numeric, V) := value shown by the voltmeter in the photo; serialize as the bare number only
84
